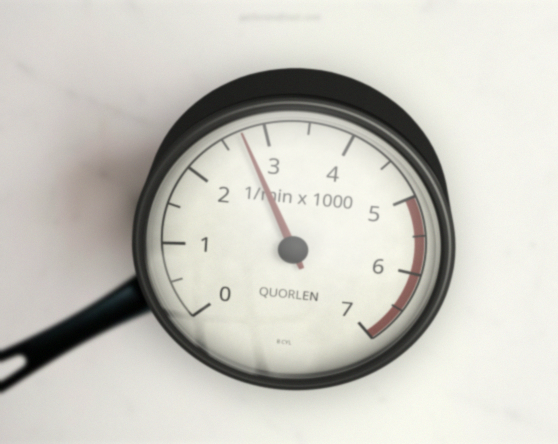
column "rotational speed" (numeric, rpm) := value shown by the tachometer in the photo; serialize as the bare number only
2750
